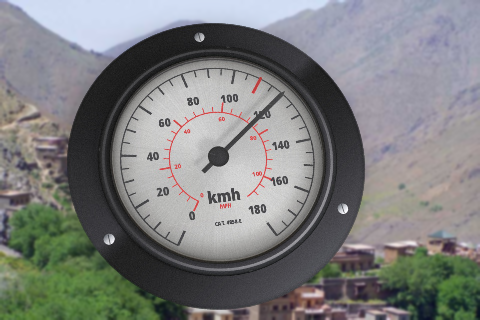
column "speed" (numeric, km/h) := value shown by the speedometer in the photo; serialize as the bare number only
120
